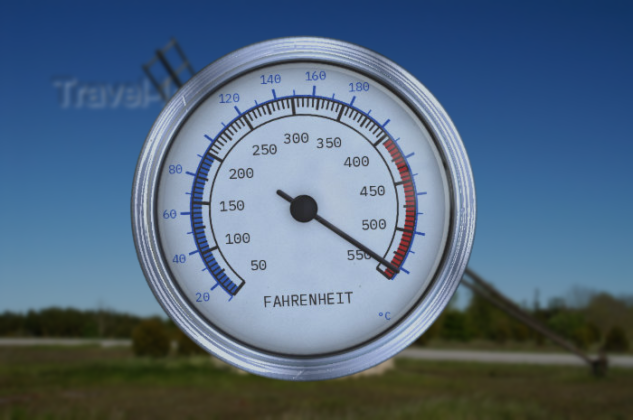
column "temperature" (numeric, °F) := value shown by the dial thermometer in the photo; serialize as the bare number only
540
